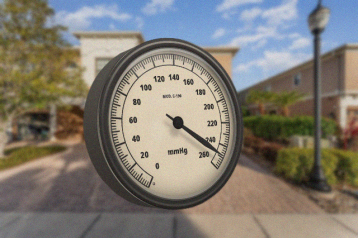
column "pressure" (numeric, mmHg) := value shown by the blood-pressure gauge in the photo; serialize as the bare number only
250
